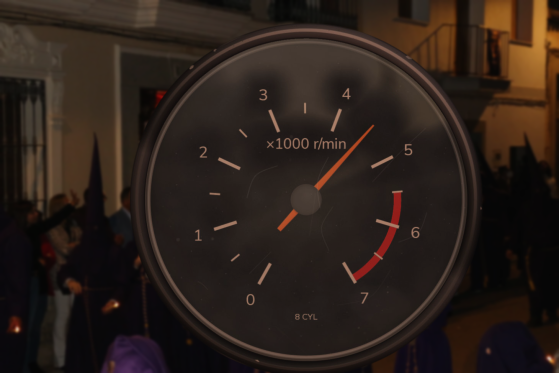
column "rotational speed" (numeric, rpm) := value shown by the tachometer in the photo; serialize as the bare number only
4500
